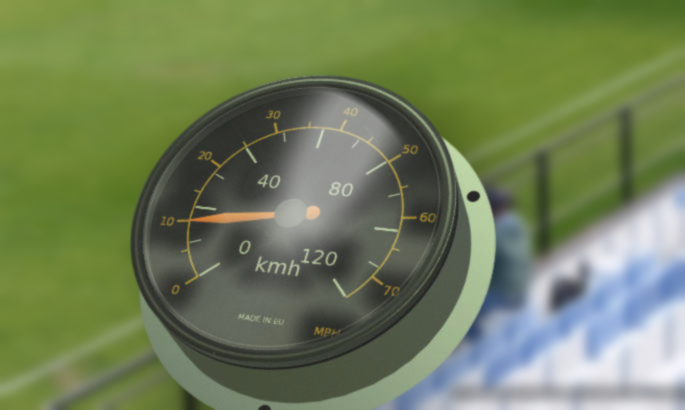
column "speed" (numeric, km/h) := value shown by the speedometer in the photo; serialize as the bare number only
15
